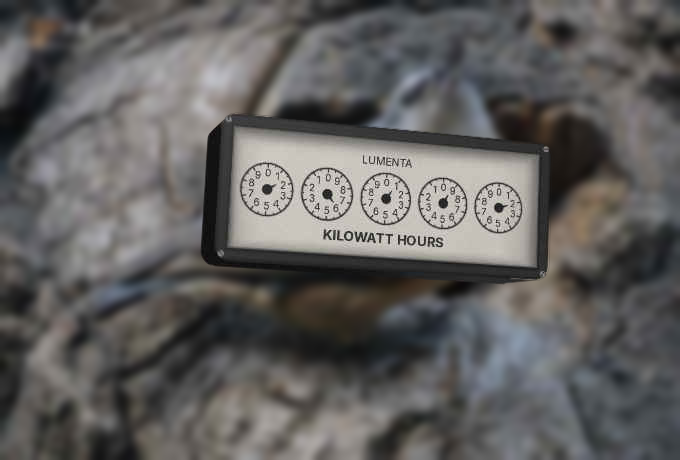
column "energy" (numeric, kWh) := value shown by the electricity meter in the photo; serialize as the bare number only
16092
